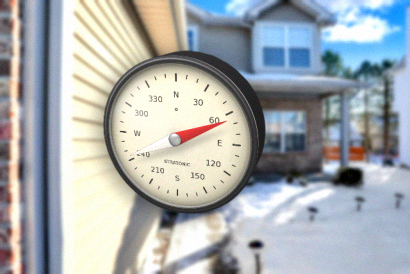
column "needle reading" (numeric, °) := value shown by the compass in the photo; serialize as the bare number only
65
